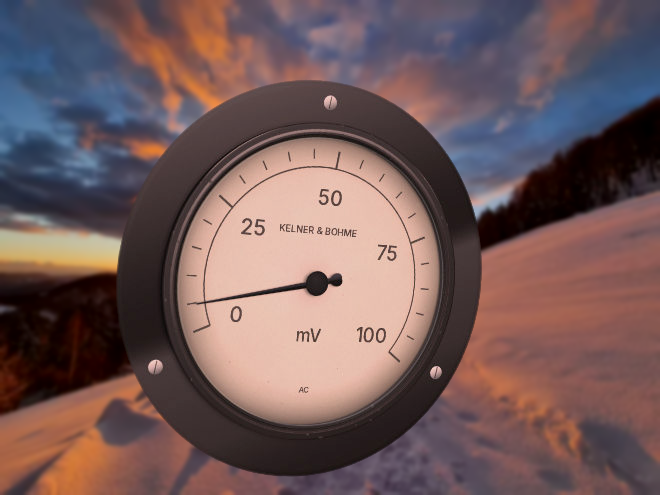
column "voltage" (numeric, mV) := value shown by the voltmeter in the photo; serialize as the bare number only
5
